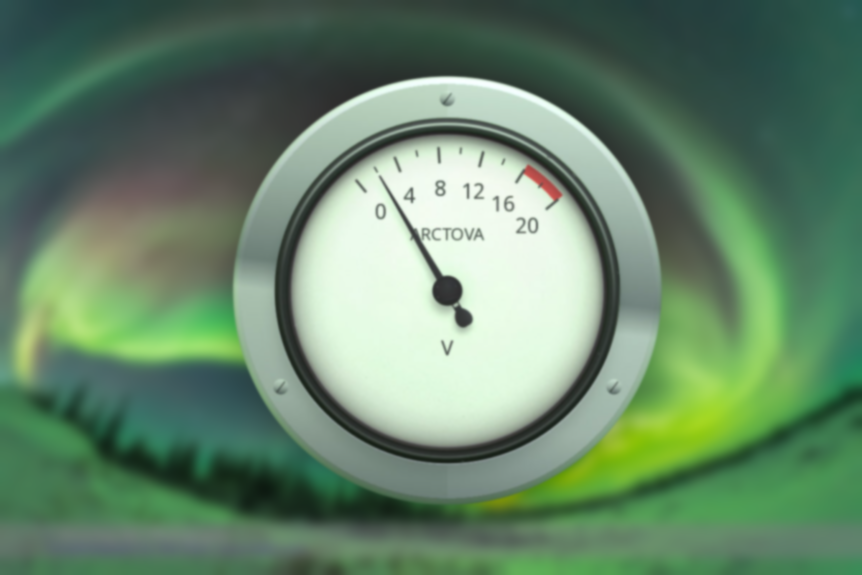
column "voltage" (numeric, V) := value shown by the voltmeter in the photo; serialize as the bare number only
2
